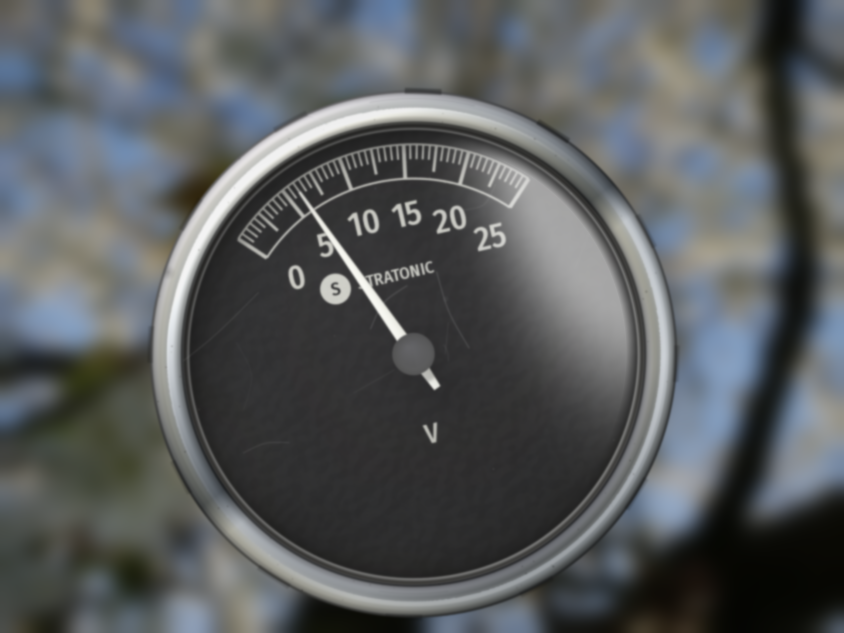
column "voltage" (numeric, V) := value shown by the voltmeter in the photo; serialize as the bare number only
6
